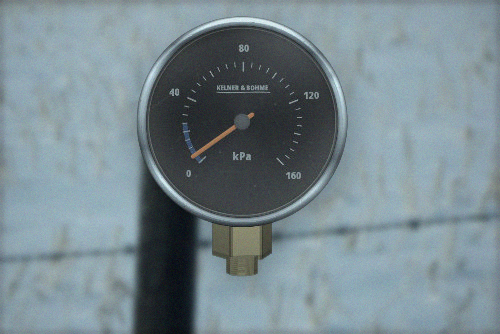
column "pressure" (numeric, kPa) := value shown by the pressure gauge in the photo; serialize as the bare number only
5
